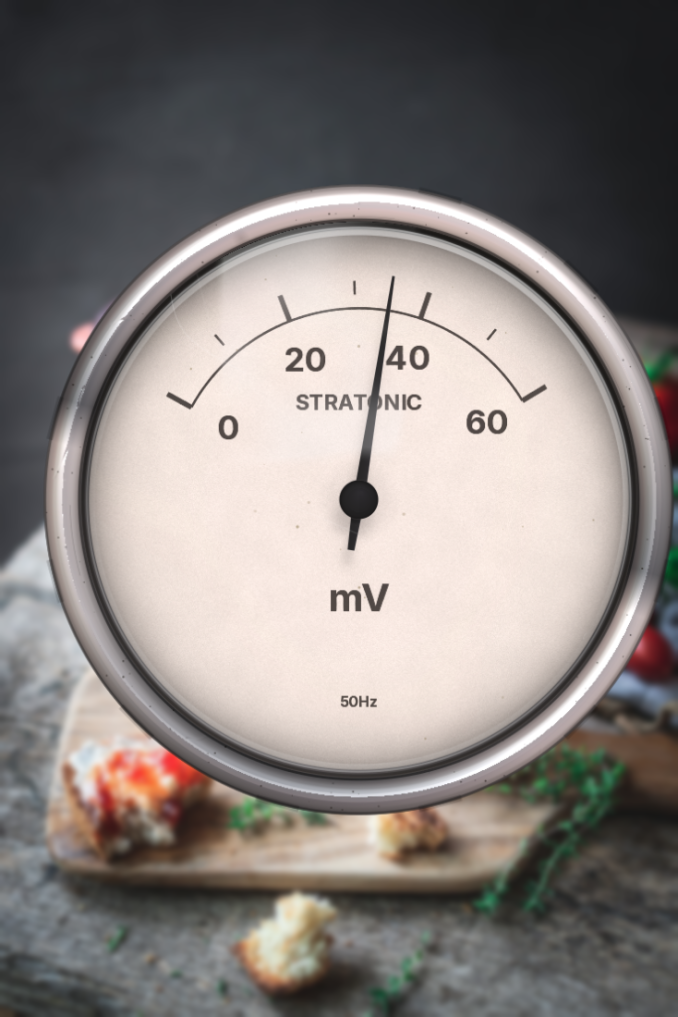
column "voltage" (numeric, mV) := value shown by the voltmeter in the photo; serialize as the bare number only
35
